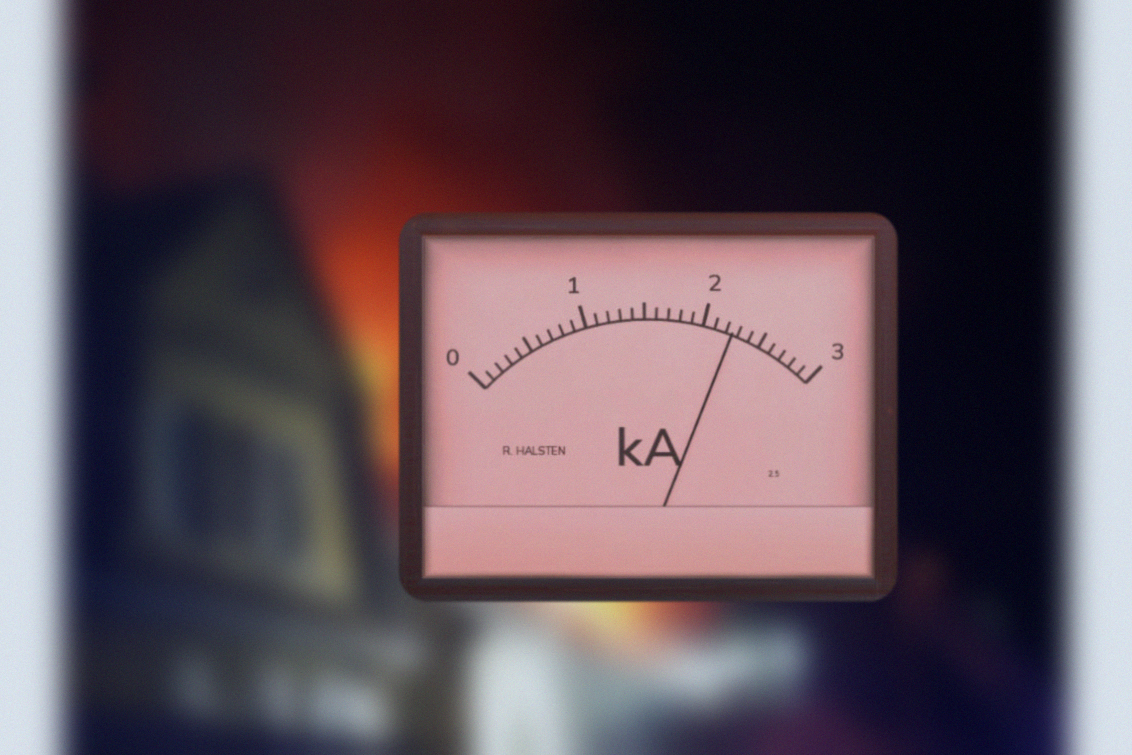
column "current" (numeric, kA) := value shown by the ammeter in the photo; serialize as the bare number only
2.25
